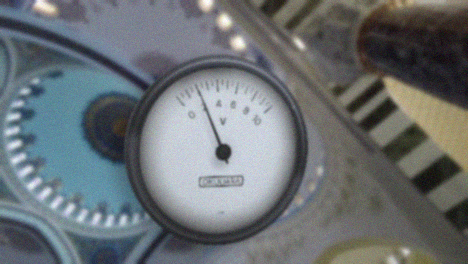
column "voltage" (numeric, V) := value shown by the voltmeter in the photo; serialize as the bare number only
2
